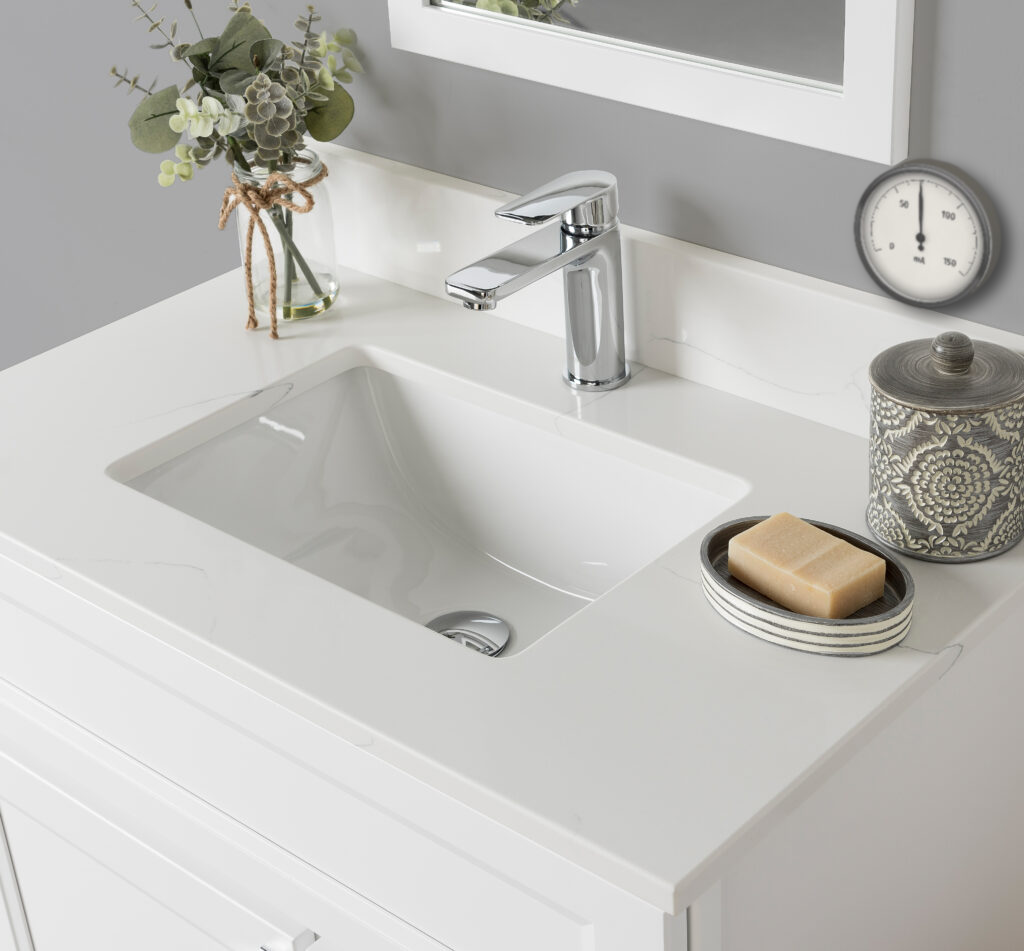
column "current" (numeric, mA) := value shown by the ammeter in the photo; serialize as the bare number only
70
